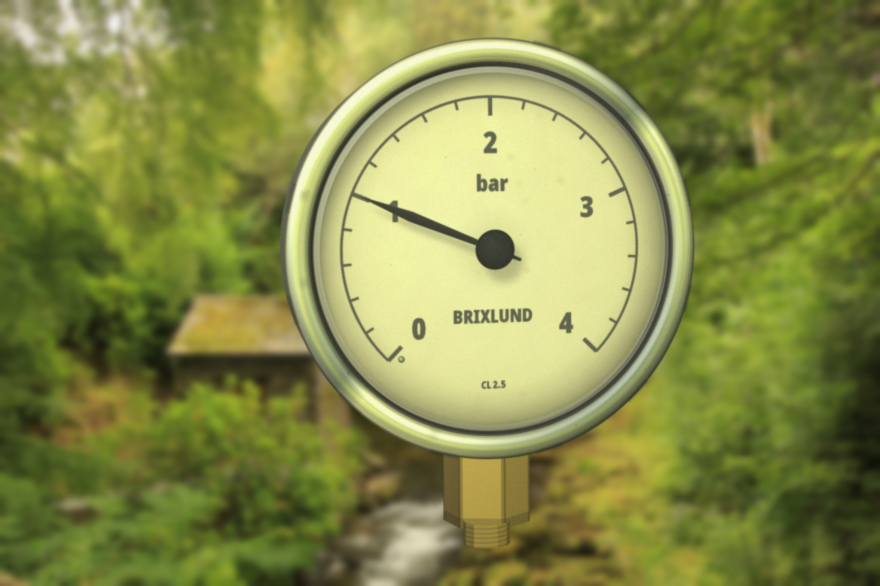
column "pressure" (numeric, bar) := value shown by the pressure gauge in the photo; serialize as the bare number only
1
